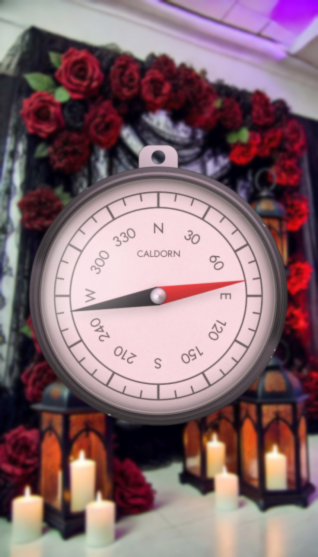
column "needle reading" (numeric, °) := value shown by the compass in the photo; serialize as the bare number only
80
